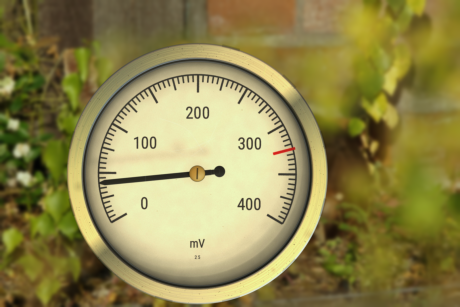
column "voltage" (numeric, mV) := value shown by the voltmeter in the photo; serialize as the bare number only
40
